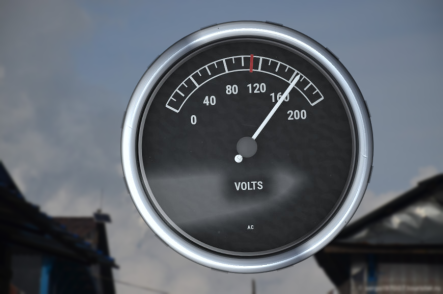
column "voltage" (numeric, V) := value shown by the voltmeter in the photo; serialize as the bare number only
165
